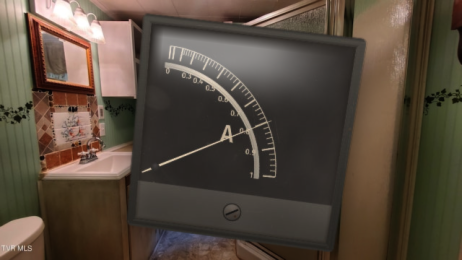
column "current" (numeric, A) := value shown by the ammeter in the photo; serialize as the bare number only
0.8
